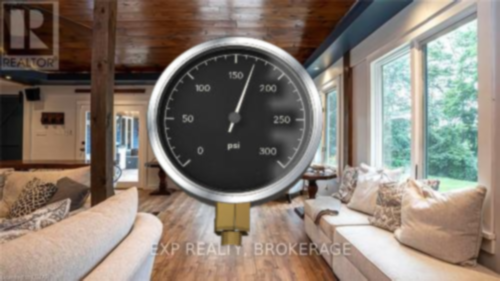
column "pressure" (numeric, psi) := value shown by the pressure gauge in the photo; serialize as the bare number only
170
